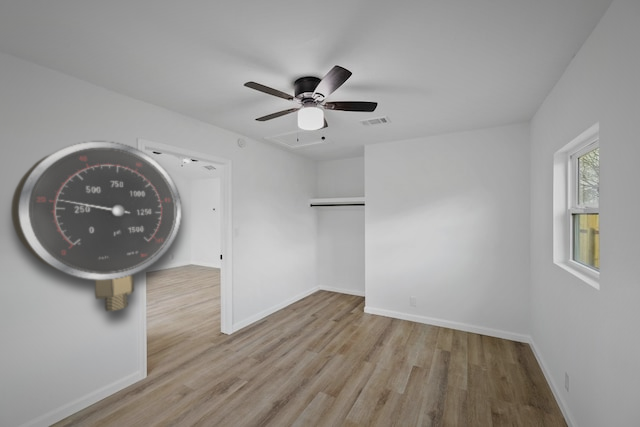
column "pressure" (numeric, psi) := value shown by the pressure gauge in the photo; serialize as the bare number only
300
